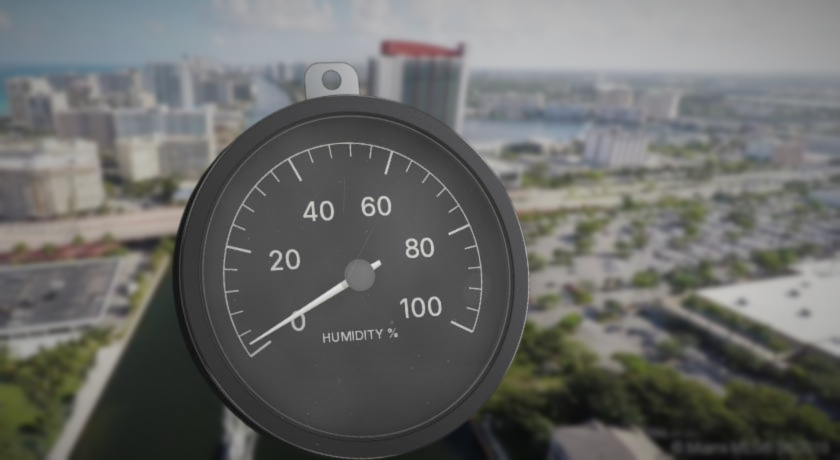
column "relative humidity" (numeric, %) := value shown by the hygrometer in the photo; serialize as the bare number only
2
